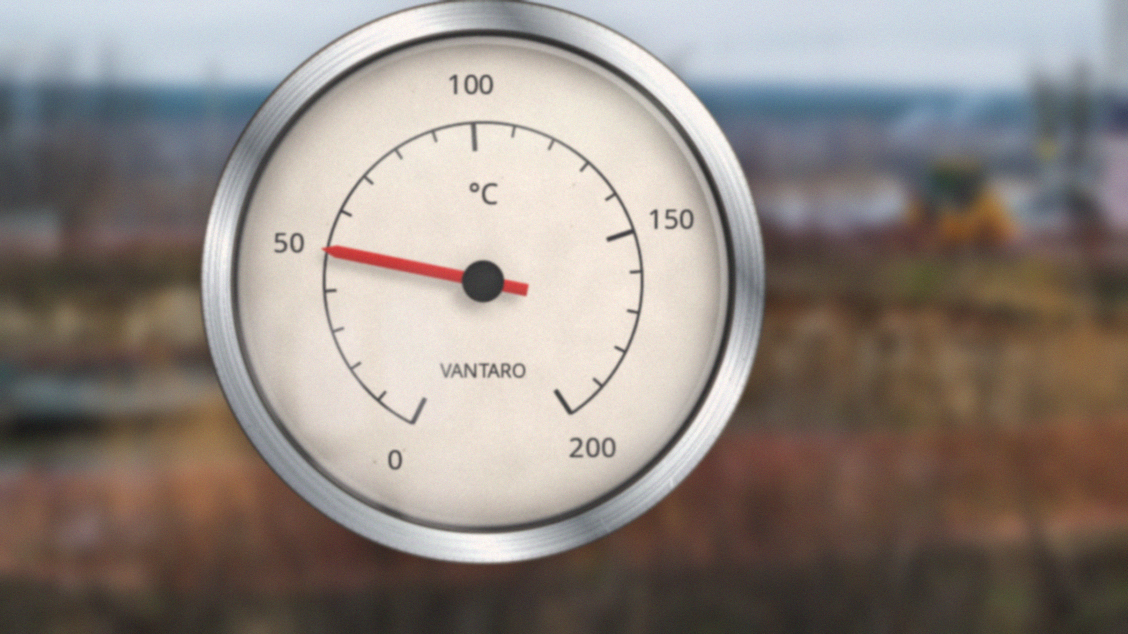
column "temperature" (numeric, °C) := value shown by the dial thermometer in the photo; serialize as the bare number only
50
